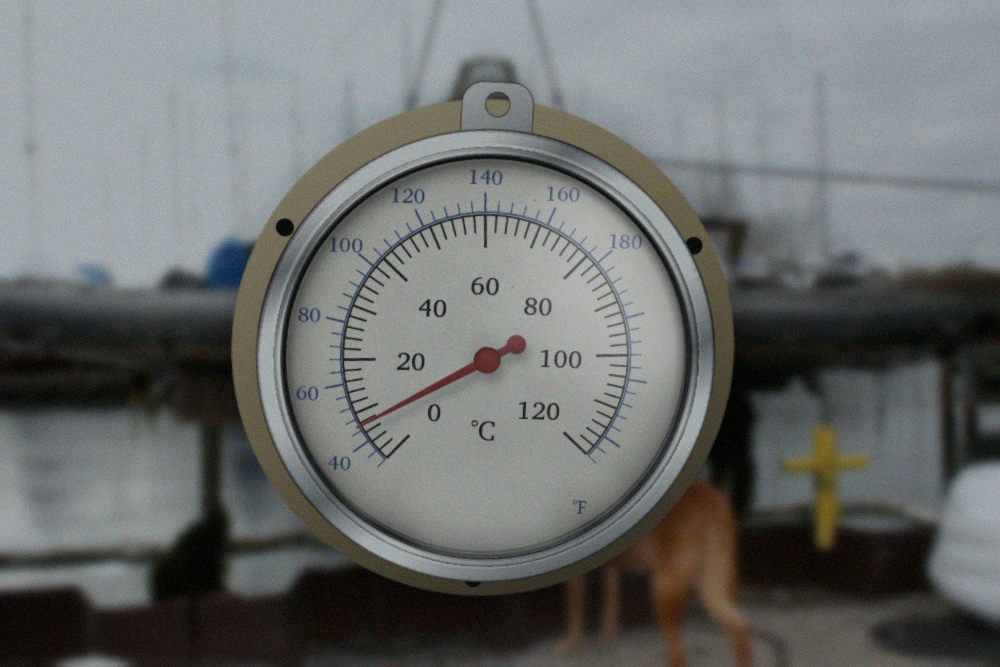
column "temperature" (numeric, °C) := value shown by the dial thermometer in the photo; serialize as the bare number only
8
